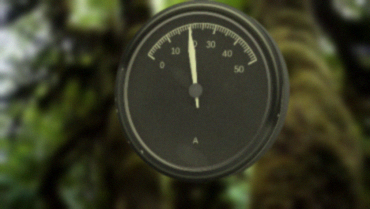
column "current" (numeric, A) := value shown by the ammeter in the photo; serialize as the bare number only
20
